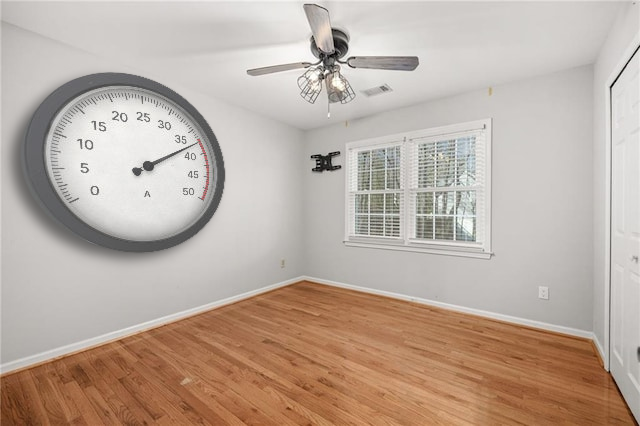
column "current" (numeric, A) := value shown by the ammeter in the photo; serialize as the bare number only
37.5
